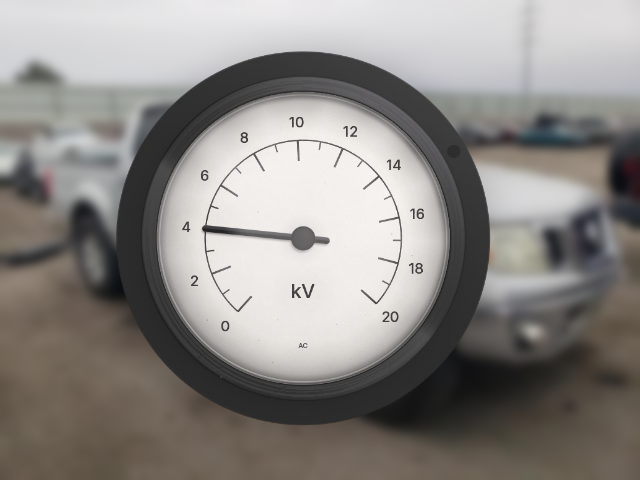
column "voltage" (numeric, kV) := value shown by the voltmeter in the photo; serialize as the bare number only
4
